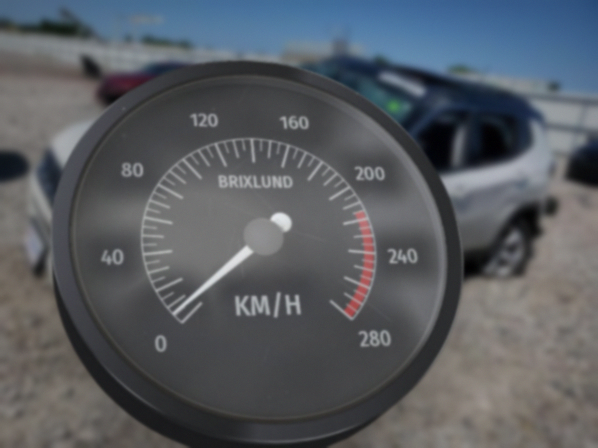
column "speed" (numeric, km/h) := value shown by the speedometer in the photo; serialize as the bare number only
5
